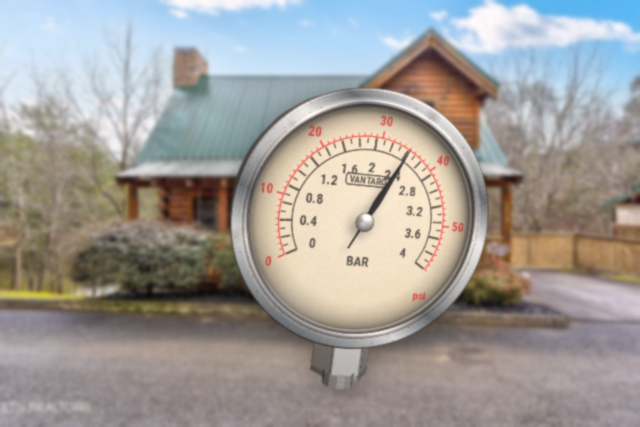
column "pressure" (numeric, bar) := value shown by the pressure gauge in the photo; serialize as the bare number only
2.4
